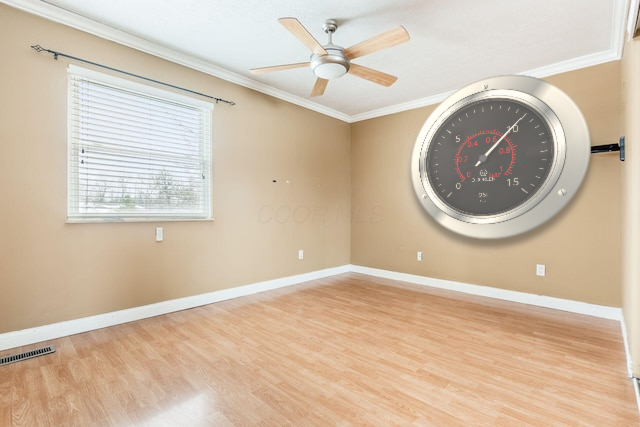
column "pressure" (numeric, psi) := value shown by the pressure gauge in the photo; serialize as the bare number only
10
